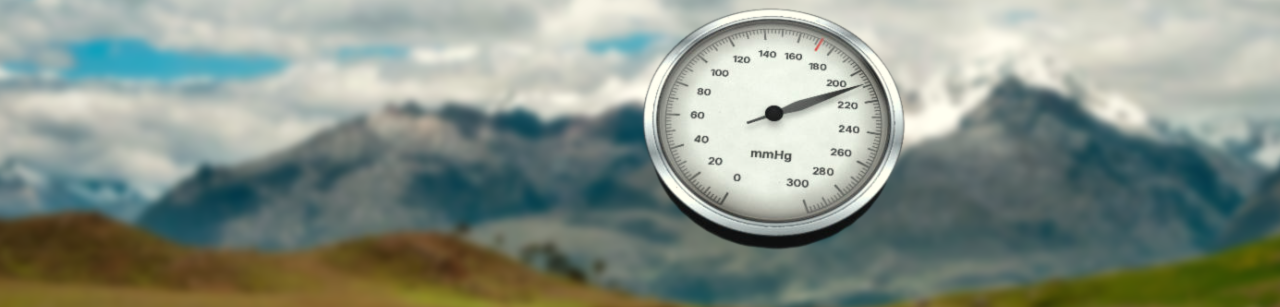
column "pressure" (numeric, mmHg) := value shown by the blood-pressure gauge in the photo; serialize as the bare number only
210
